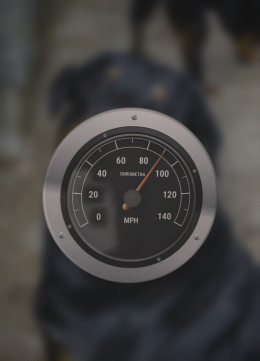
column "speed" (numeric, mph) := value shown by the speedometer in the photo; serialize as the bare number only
90
